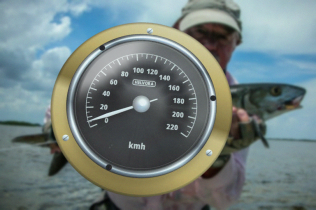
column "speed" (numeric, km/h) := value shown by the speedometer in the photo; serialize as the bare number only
5
